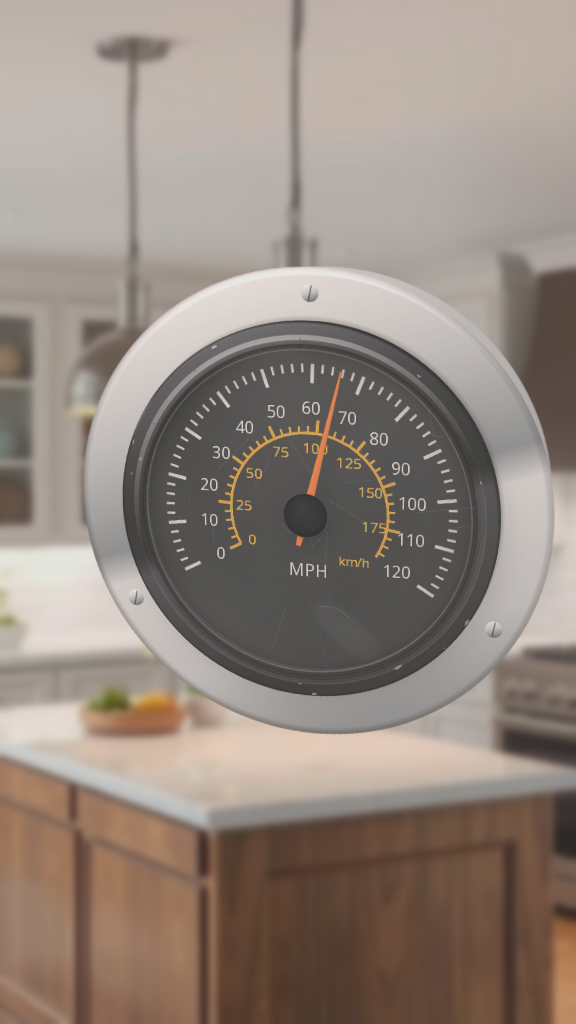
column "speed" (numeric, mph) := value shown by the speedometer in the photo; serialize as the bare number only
66
